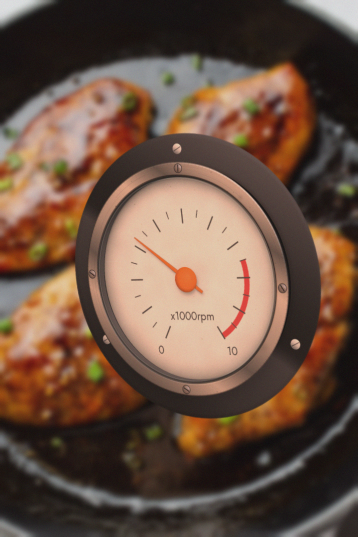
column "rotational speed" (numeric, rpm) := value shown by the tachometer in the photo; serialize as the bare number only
3250
